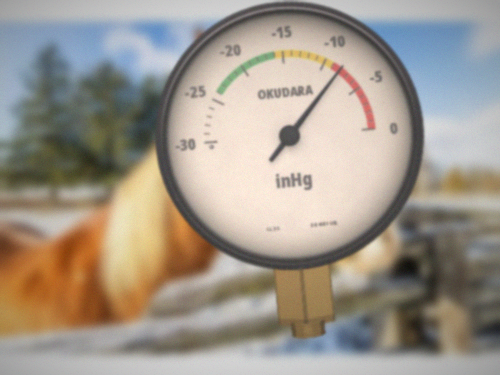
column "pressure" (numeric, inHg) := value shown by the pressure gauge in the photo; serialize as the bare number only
-8
